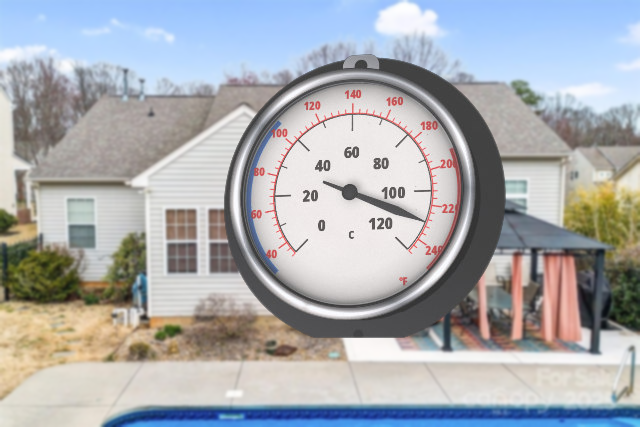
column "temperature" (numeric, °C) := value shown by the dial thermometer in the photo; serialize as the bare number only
110
